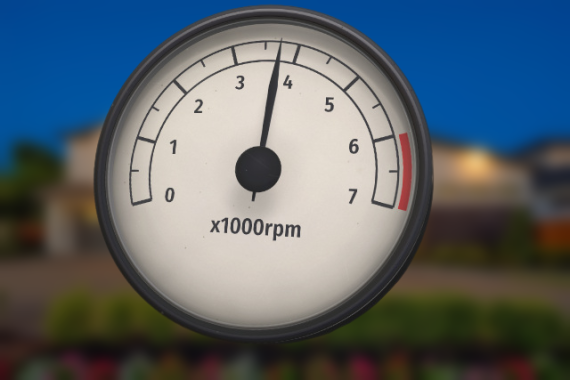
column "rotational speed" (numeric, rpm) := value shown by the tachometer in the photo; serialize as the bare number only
3750
